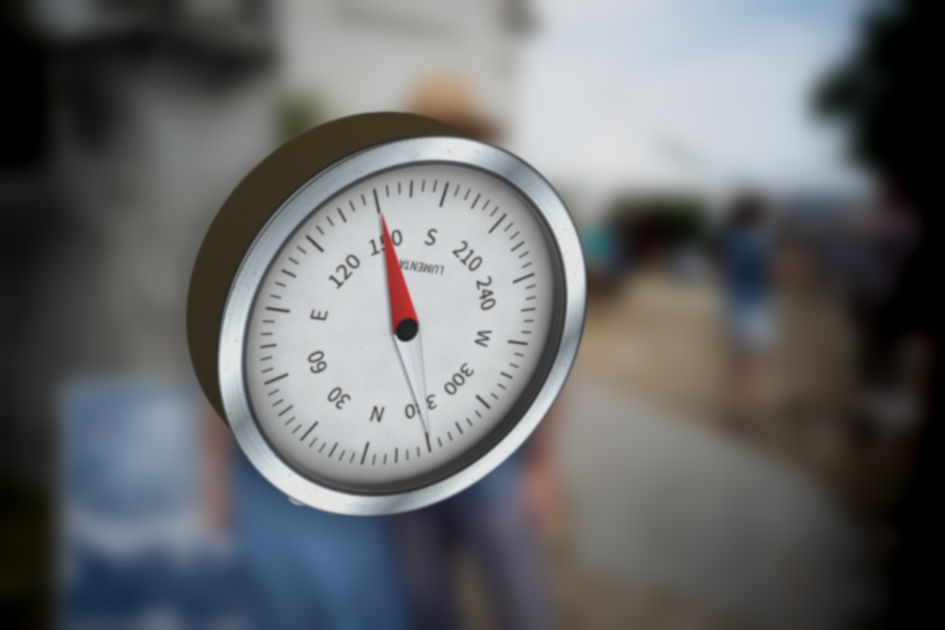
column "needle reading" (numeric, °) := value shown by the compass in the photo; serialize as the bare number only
150
